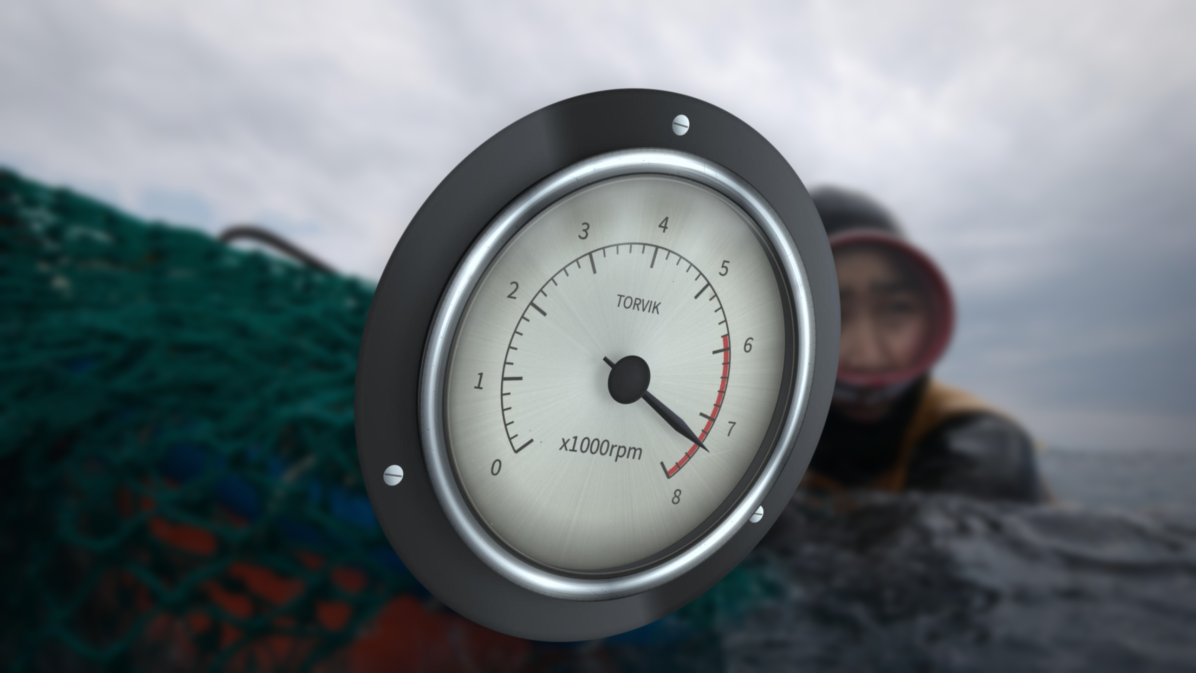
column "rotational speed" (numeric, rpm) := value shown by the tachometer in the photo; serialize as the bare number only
7400
